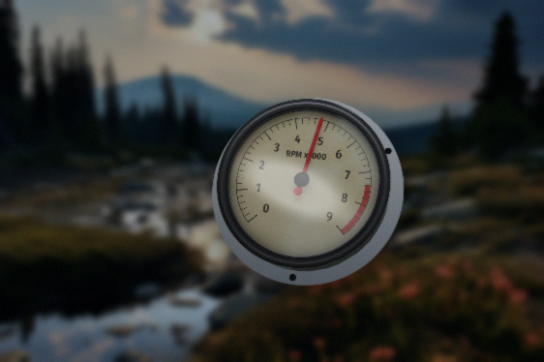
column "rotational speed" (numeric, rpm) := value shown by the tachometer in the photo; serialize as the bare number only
4800
